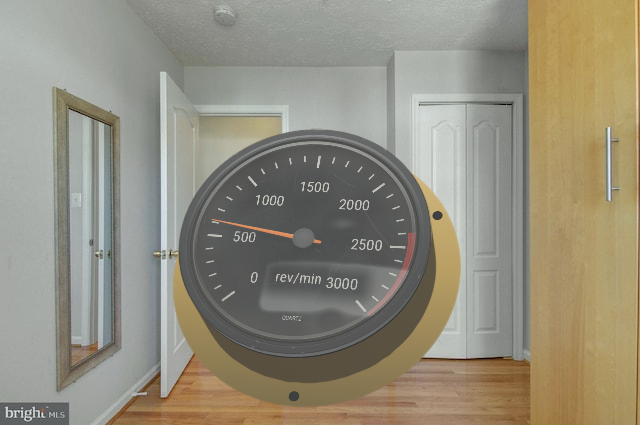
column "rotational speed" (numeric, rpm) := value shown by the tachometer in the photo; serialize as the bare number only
600
